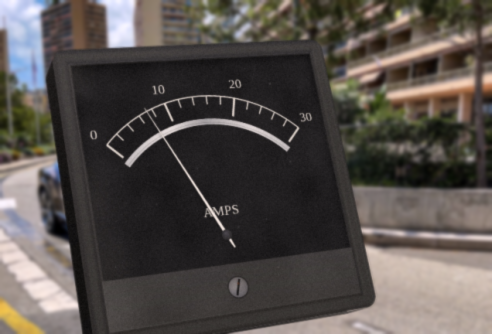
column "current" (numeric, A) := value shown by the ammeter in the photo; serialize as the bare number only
7
